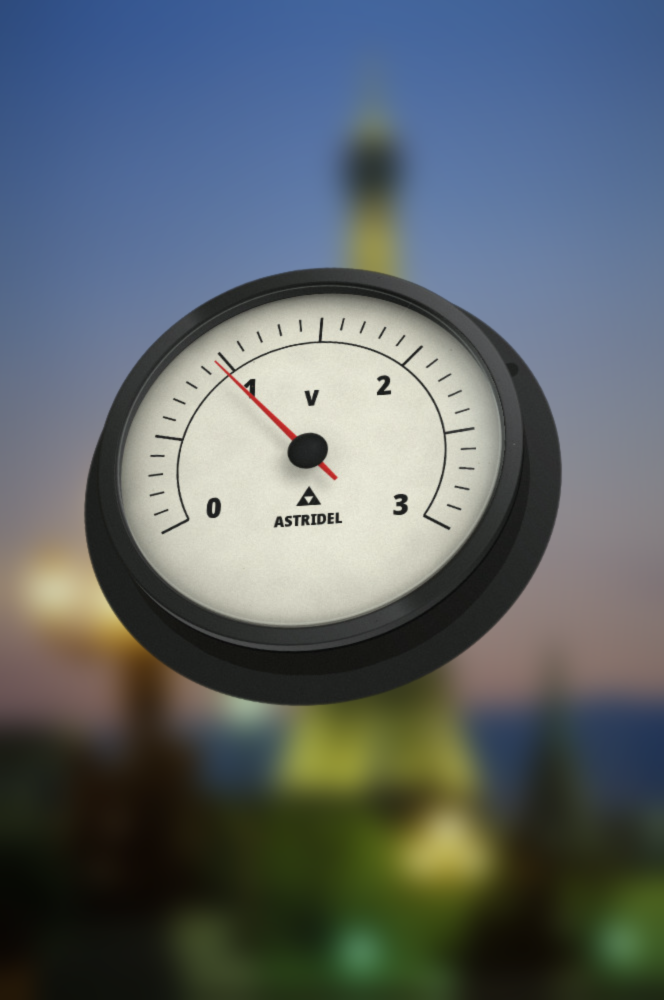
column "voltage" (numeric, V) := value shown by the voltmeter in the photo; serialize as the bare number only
0.95
